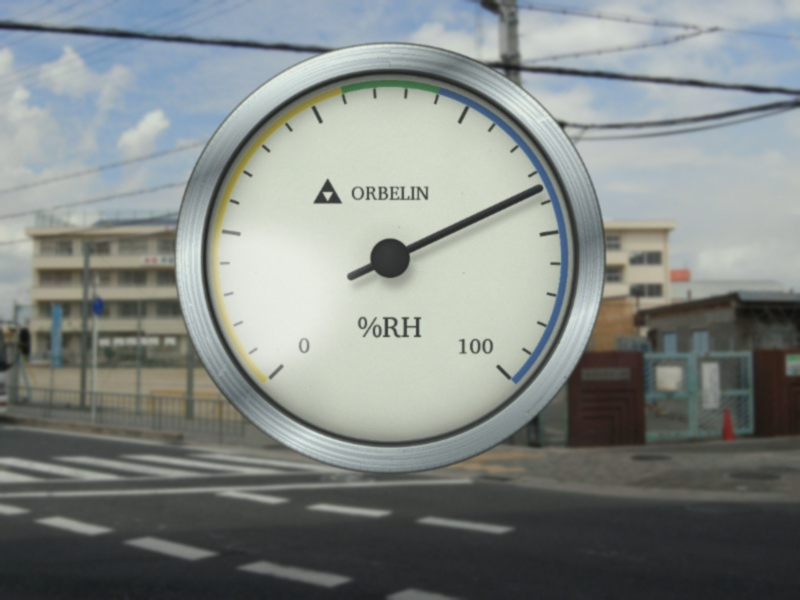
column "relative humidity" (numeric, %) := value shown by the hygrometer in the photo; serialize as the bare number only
74
